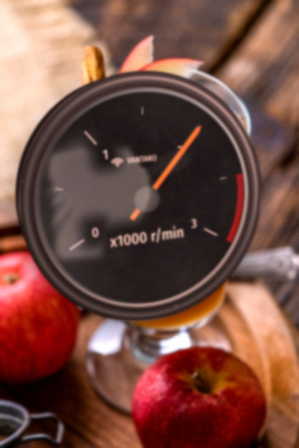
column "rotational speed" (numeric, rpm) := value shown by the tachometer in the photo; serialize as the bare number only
2000
